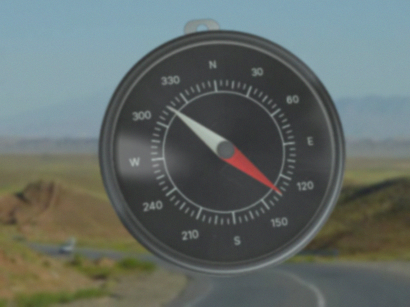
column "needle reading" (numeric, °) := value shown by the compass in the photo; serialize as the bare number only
135
